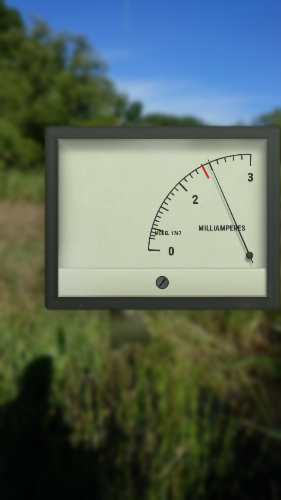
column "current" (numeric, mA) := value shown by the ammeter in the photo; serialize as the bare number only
2.5
